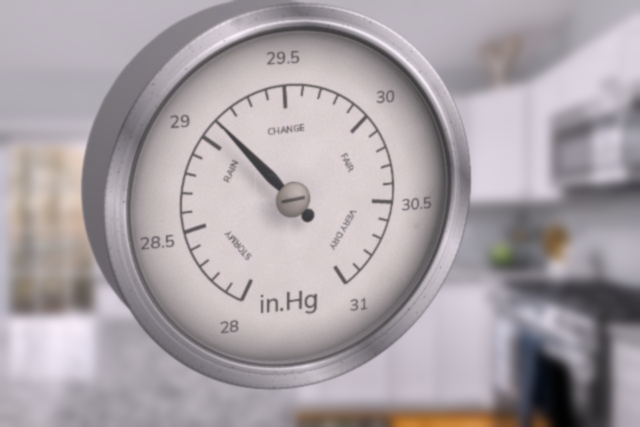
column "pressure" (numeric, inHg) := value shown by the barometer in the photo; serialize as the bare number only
29.1
